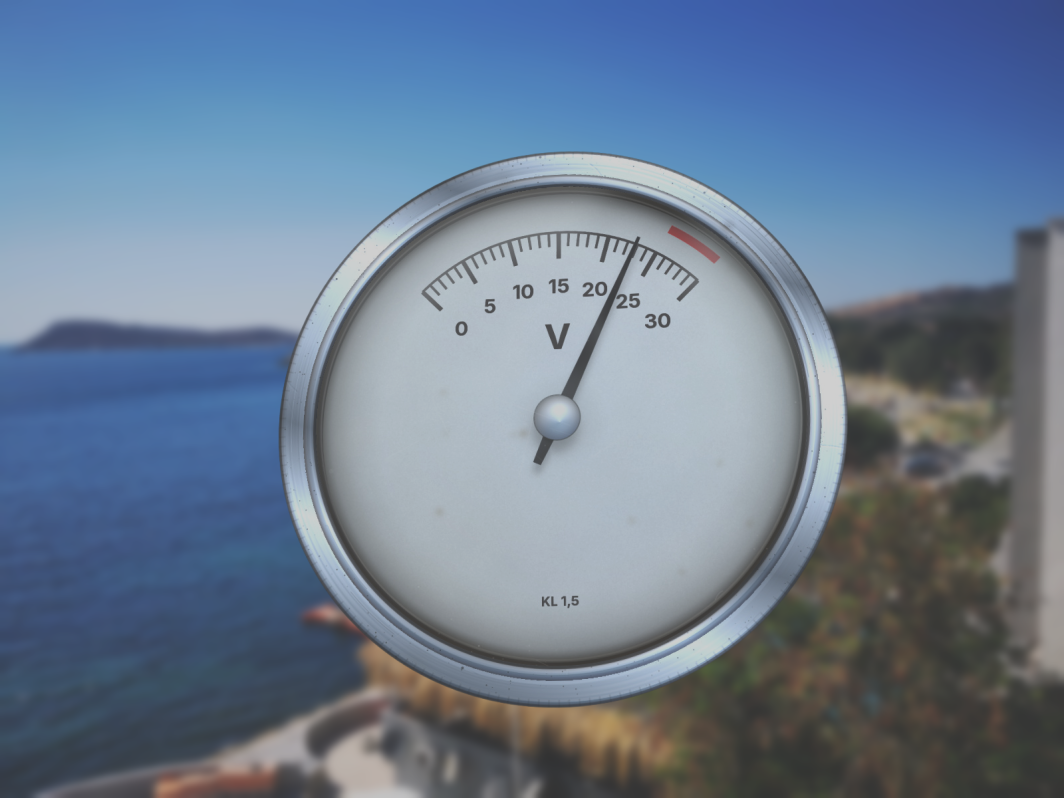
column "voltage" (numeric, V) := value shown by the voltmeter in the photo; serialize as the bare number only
23
